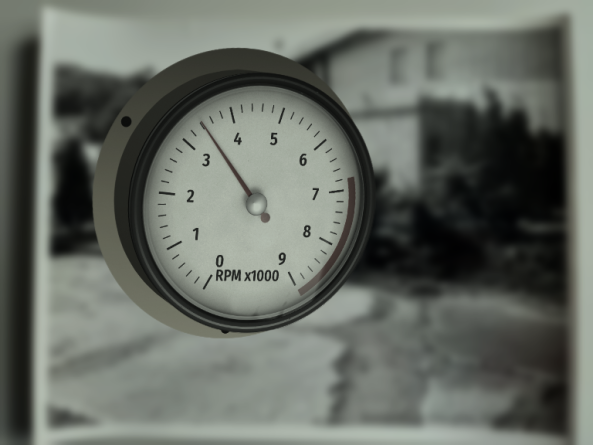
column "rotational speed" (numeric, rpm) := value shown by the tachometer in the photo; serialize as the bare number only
3400
